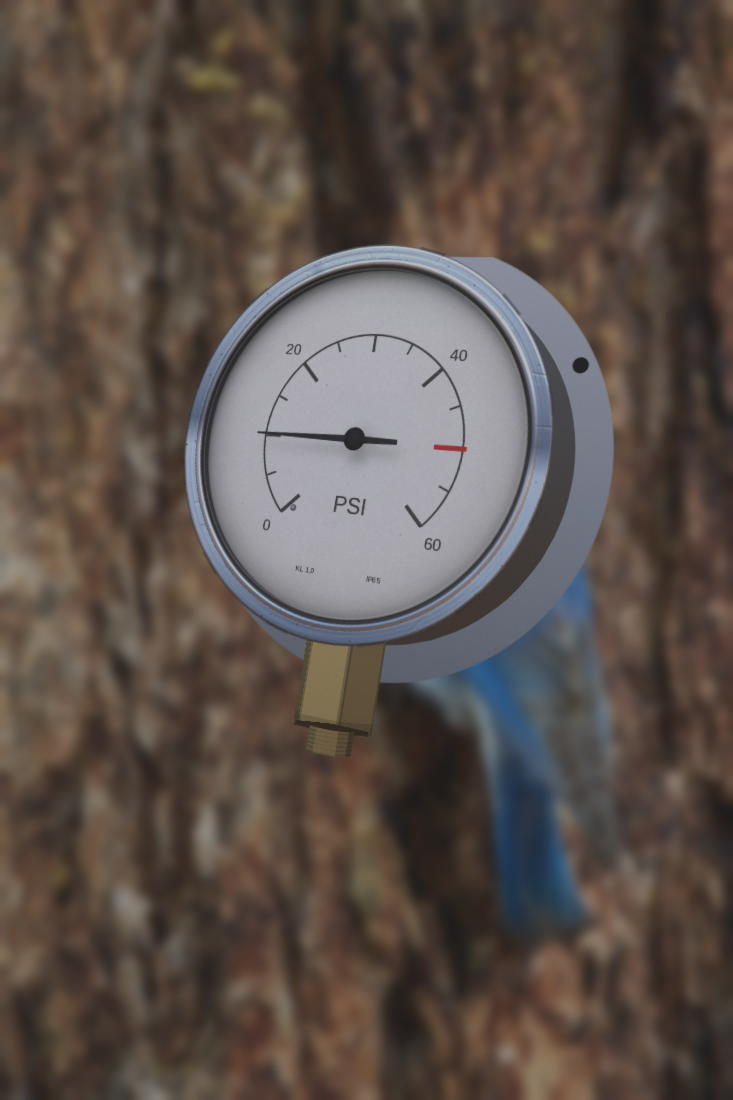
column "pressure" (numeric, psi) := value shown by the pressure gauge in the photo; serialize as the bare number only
10
